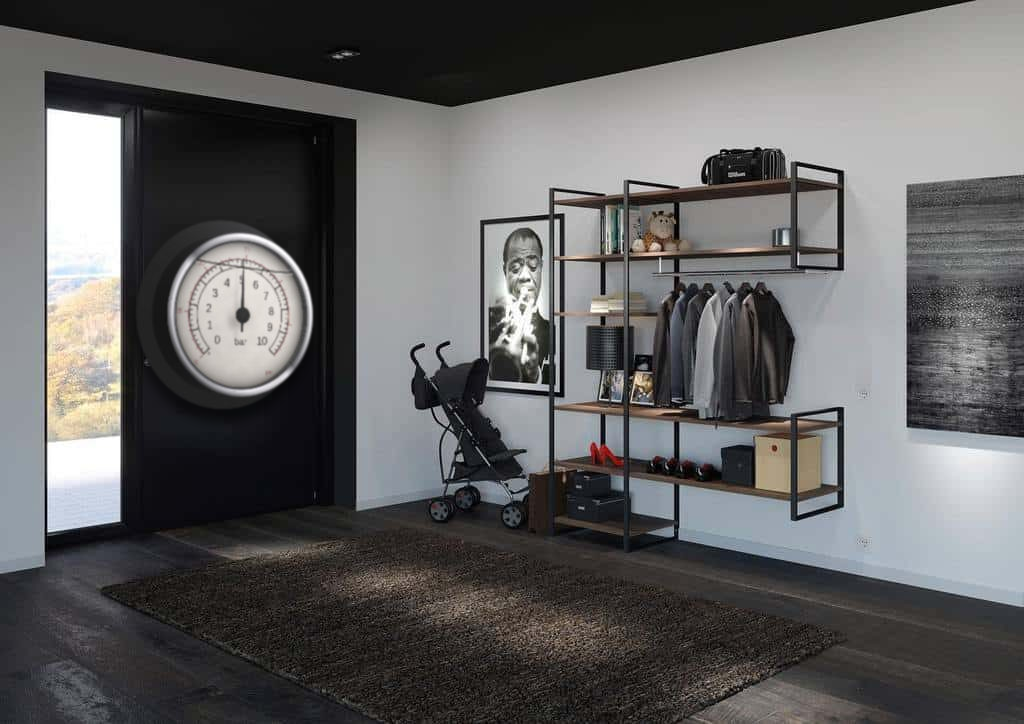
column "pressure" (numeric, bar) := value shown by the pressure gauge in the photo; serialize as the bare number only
5
